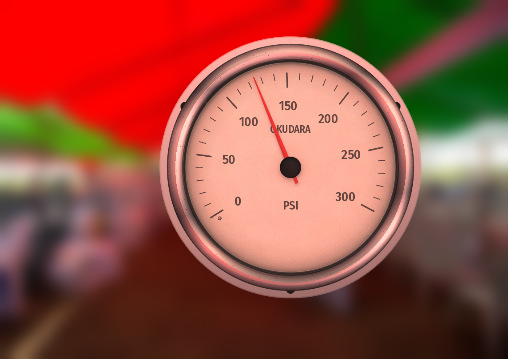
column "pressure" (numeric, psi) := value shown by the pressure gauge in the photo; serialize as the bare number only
125
